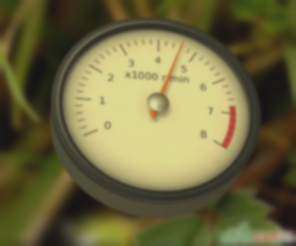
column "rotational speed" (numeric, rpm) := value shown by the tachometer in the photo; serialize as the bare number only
4600
